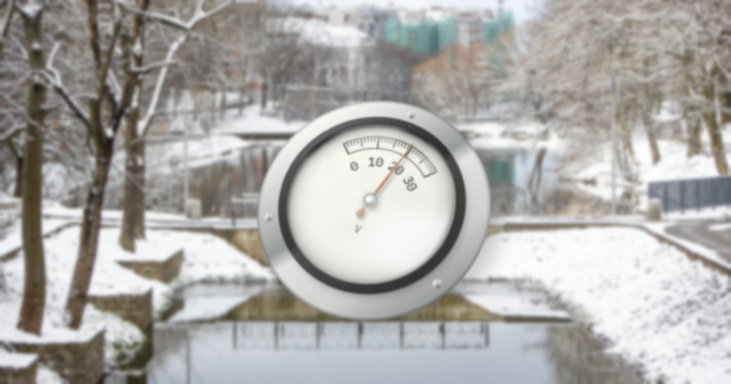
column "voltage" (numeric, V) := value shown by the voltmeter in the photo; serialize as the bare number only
20
